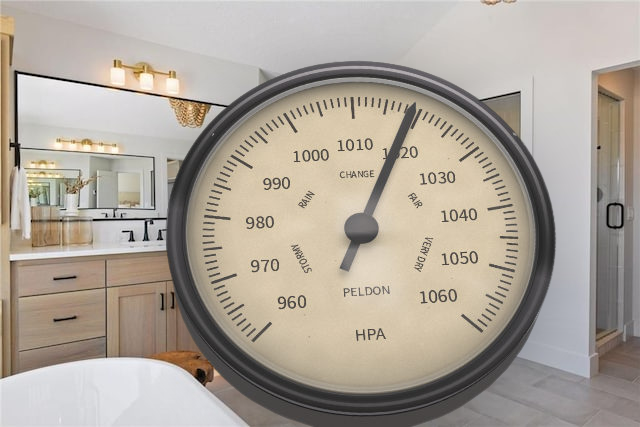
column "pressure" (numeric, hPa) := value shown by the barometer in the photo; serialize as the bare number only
1019
